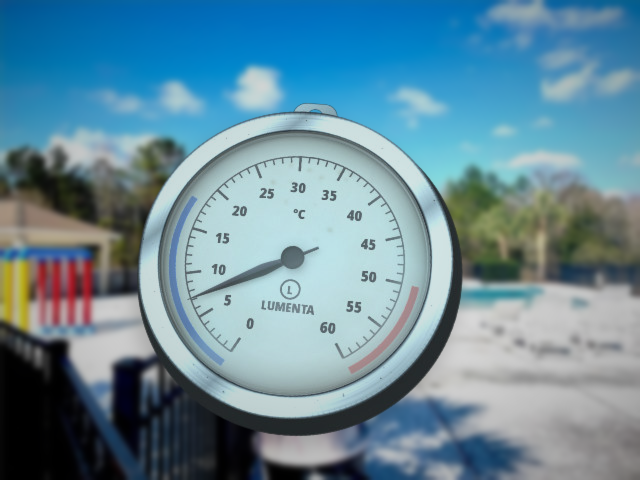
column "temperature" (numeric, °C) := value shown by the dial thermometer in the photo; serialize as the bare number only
7
